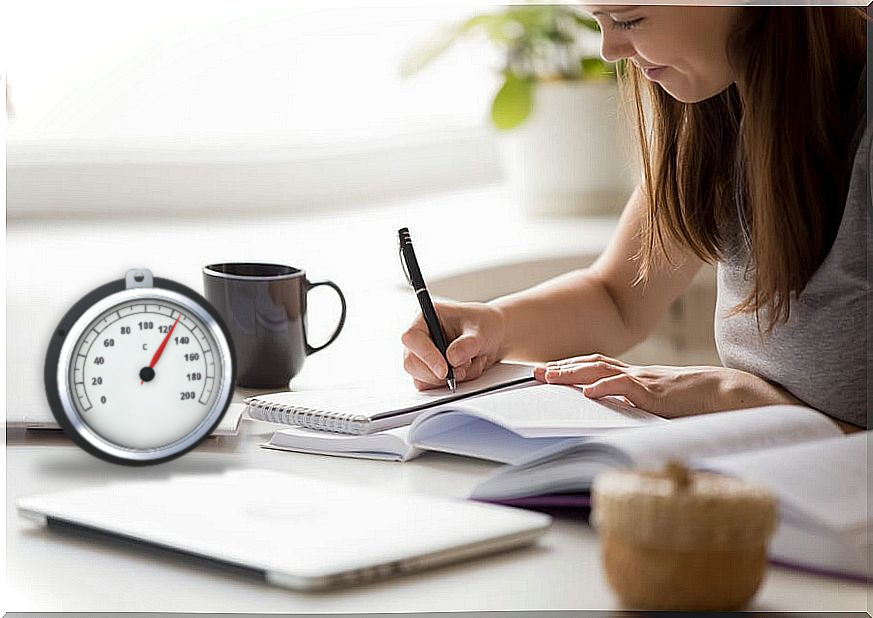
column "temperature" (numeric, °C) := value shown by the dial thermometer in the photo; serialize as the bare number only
125
